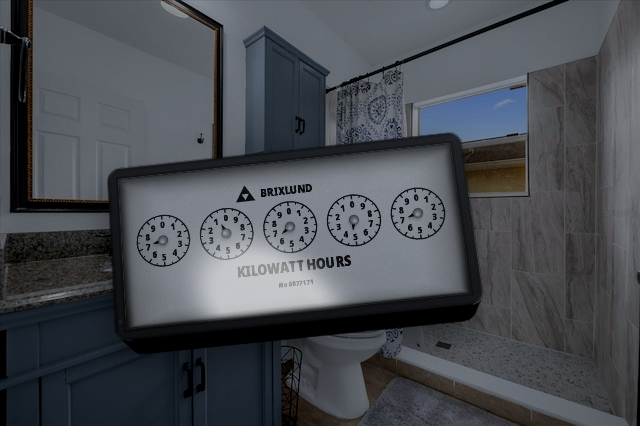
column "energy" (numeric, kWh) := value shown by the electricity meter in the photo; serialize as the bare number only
70647
